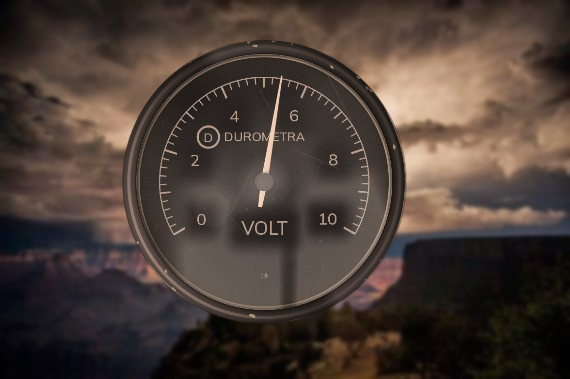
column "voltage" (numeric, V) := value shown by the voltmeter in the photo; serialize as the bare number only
5.4
